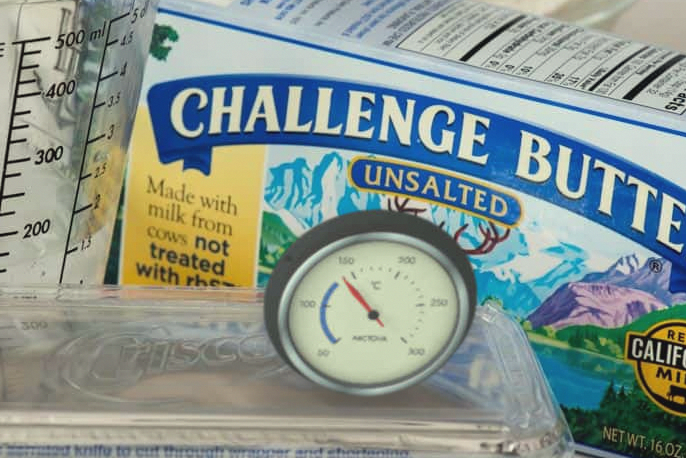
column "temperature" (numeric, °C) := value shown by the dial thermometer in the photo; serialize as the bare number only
140
